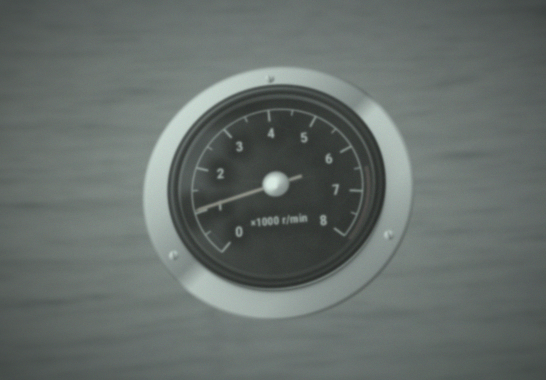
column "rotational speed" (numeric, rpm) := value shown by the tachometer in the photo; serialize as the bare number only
1000
